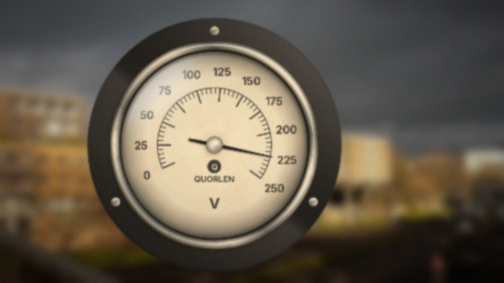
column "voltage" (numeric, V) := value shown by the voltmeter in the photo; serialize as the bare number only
225
